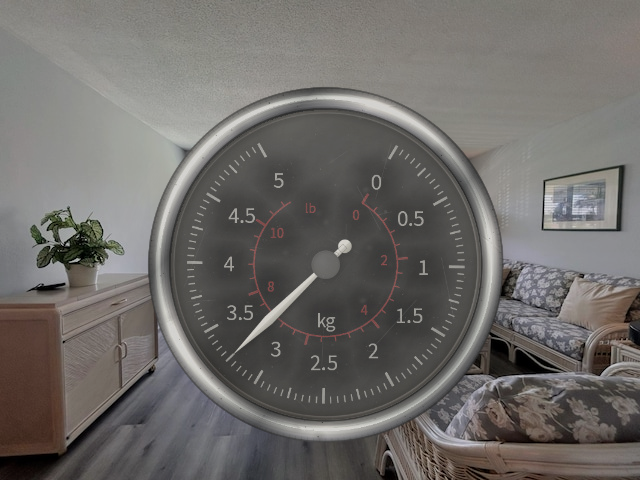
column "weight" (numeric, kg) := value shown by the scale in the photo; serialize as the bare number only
3.25
